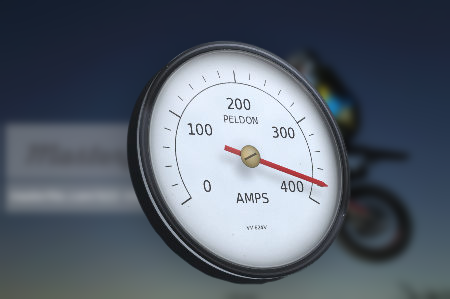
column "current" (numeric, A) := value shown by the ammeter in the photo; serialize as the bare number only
380
